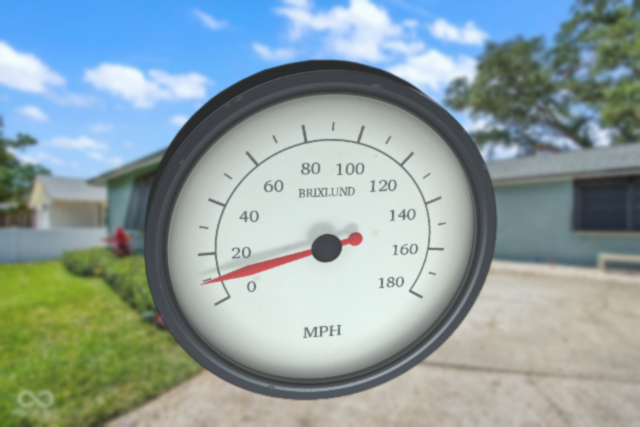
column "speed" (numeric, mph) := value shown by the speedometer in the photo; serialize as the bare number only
10
